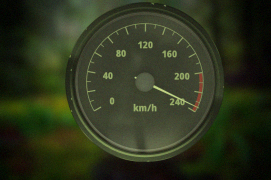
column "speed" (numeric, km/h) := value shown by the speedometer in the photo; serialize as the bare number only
235
